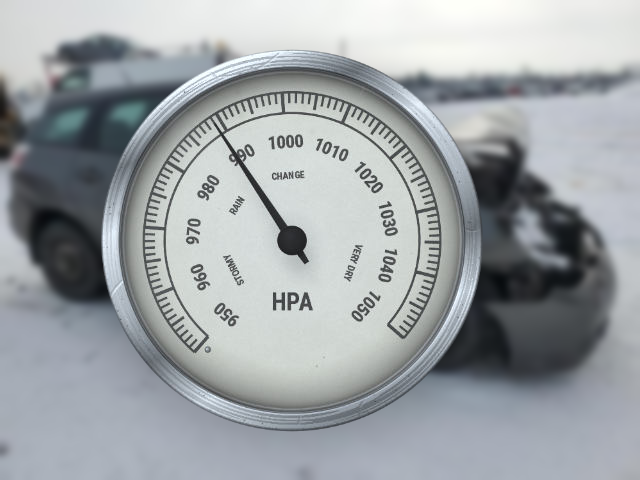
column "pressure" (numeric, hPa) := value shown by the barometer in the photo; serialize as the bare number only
989
